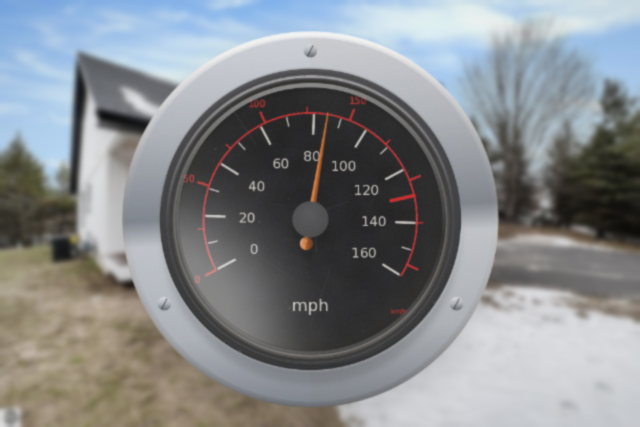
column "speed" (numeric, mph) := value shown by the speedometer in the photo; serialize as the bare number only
85
